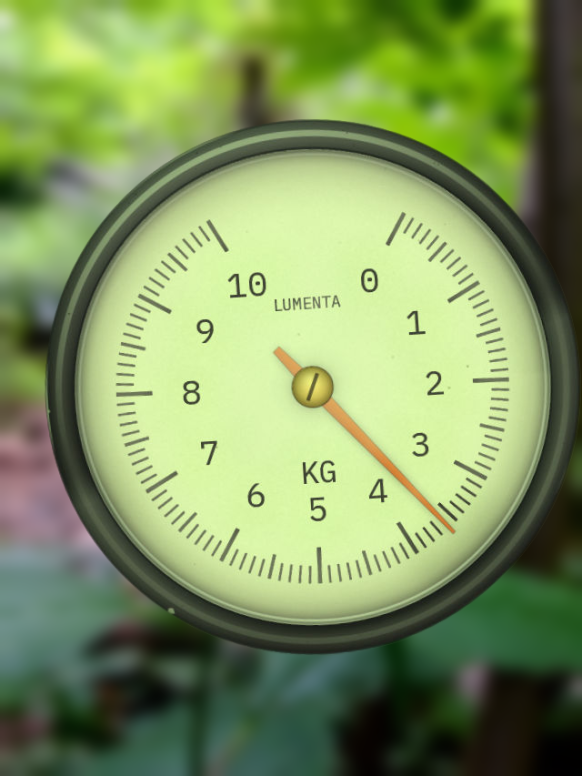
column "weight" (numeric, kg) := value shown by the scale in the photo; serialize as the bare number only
3.6
